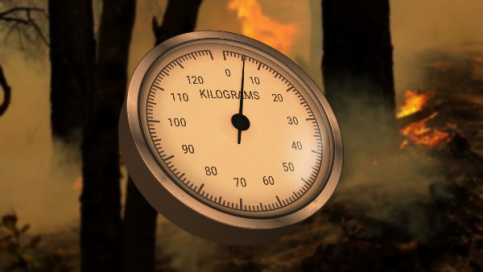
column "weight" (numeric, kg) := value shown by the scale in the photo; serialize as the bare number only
5
